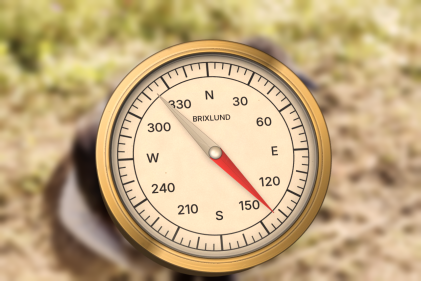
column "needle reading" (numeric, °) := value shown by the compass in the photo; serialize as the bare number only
140
